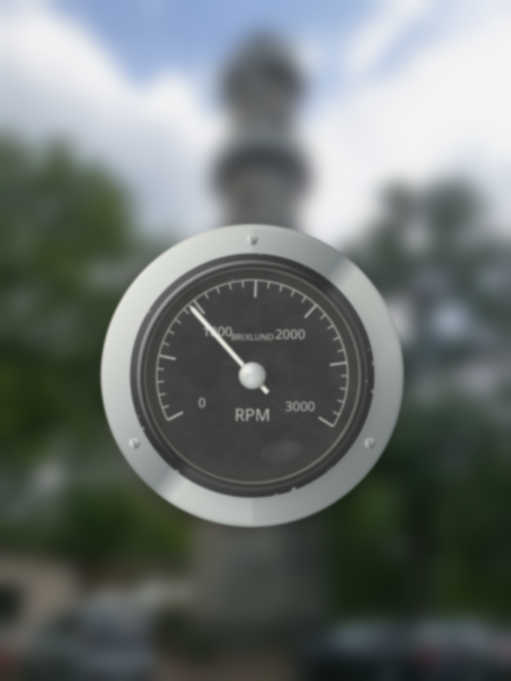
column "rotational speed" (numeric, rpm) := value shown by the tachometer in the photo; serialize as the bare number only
950
